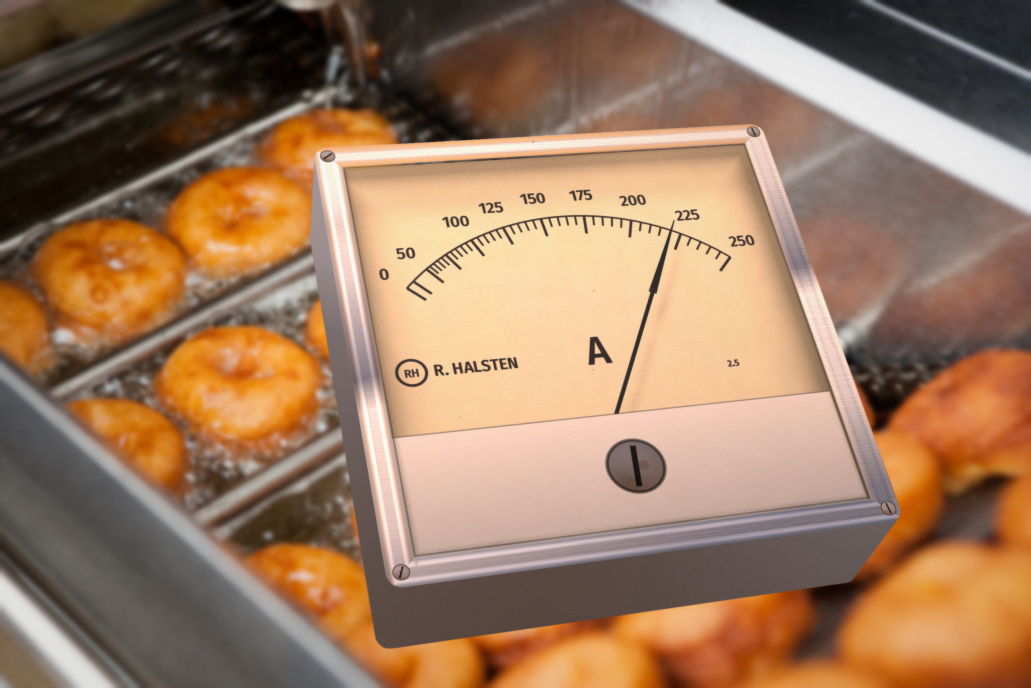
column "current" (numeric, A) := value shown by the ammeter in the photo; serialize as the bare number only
220
